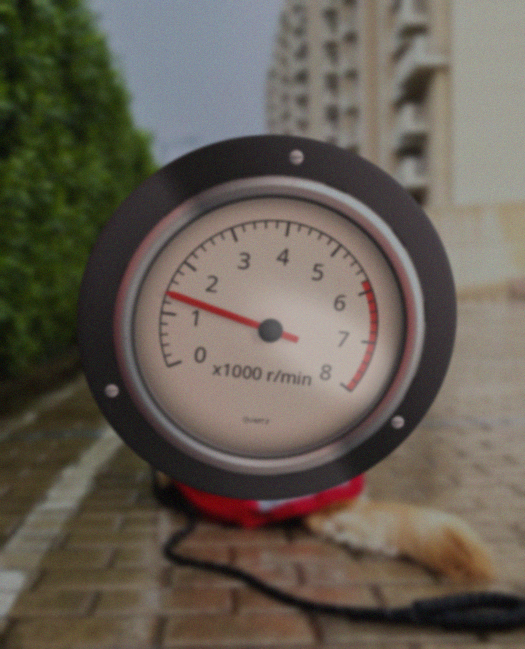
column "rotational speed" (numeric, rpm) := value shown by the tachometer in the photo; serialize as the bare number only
1400
